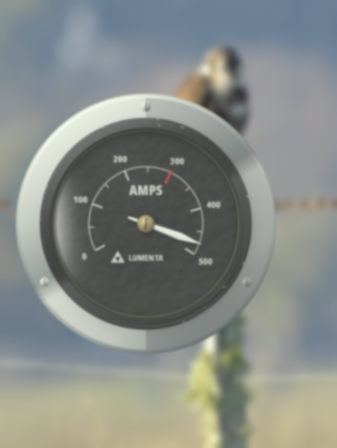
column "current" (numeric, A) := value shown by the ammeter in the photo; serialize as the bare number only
475
